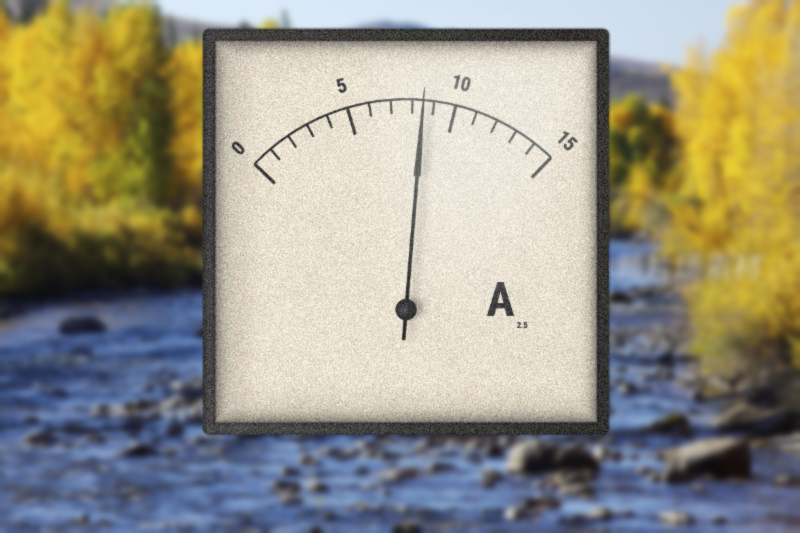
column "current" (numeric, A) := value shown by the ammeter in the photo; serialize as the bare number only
8.5
